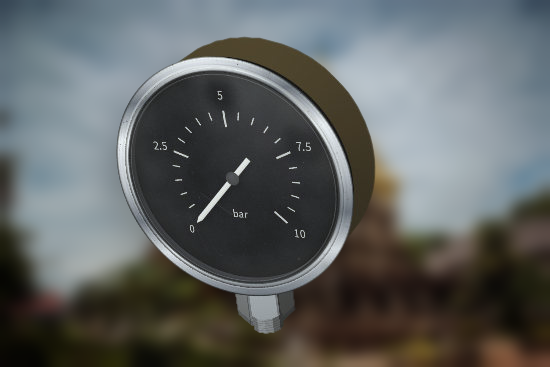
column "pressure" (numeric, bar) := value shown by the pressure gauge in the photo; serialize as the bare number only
0
